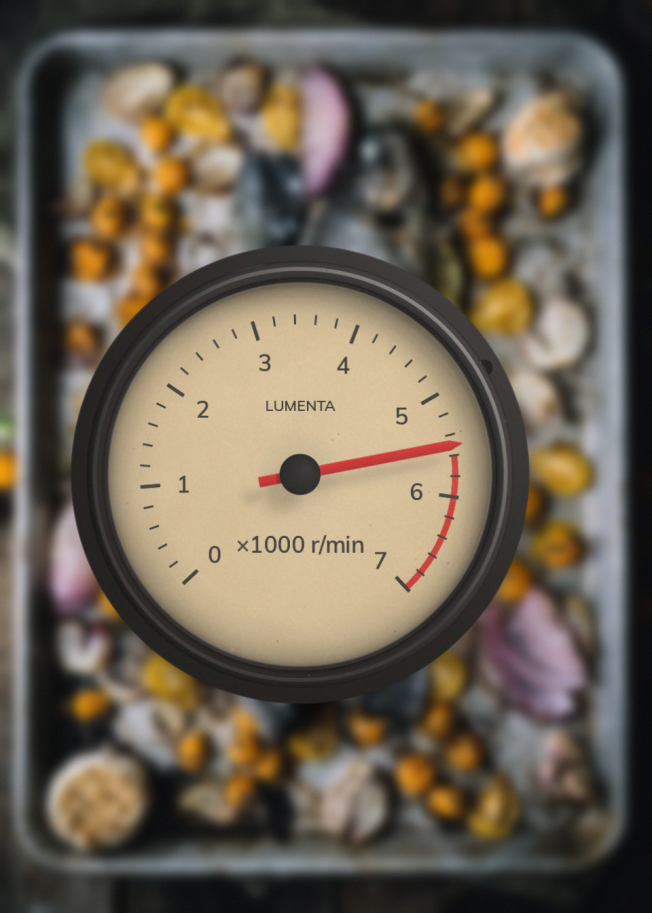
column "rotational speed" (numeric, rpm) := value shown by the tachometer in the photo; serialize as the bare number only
5500
